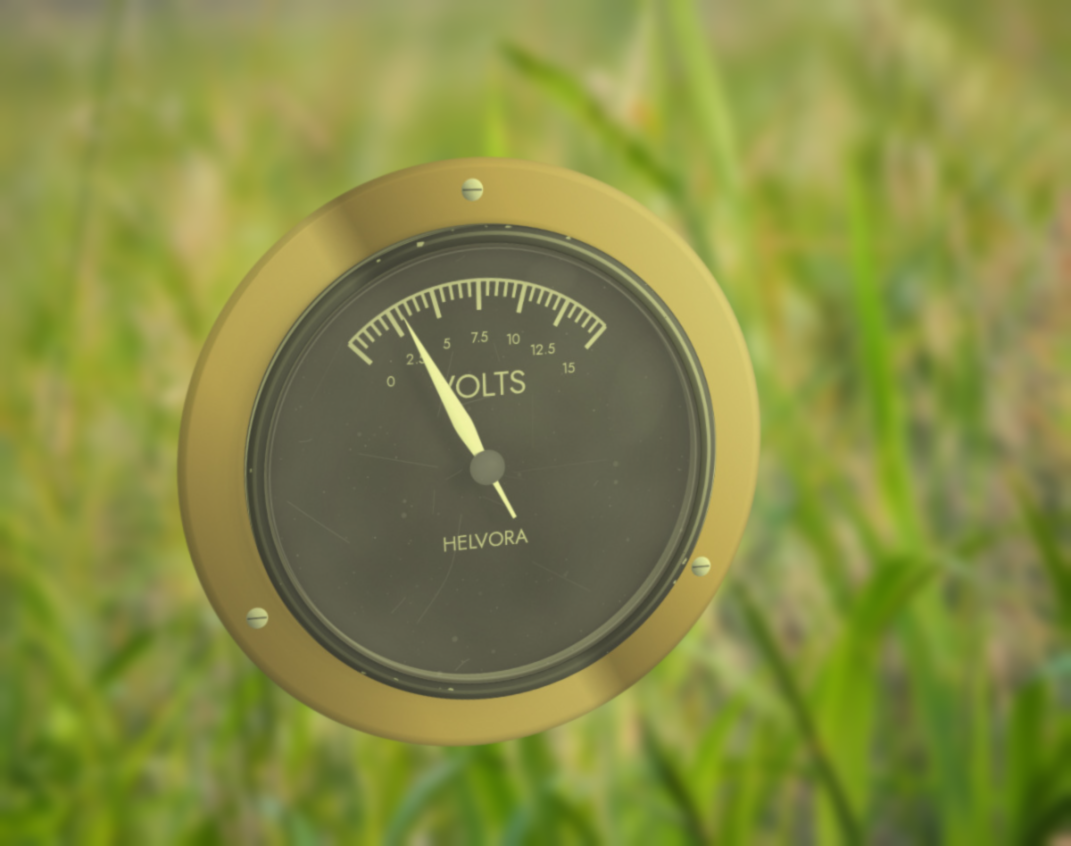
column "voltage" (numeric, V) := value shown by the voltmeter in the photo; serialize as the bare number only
3
